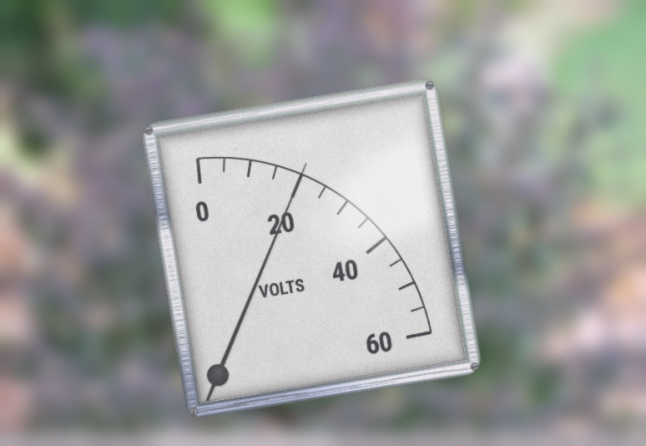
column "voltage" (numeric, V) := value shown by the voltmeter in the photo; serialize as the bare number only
20
